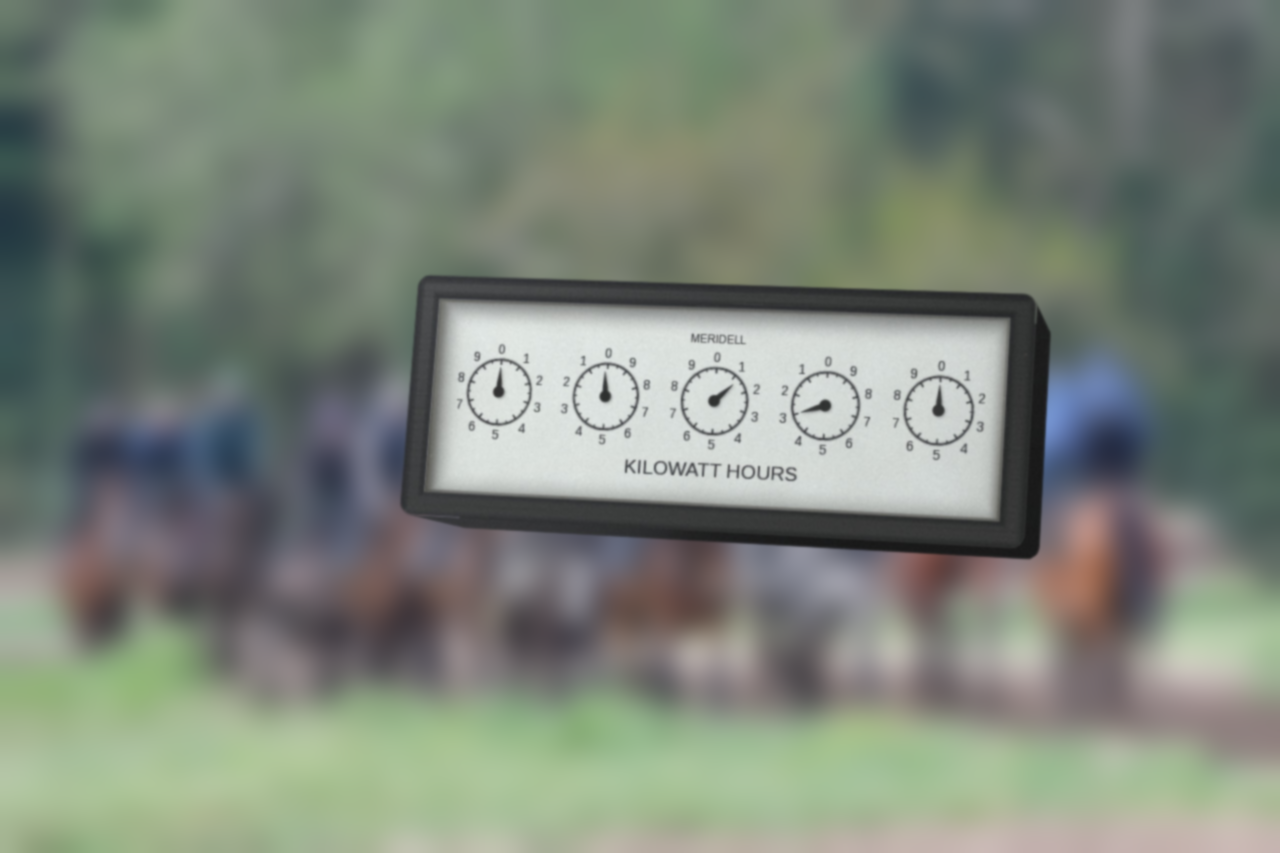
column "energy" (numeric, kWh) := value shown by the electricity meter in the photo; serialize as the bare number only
130
